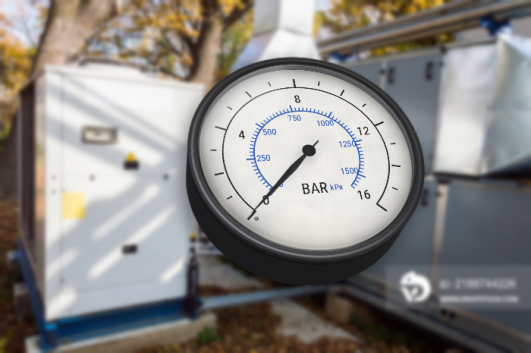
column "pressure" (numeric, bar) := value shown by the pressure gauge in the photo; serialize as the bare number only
0
